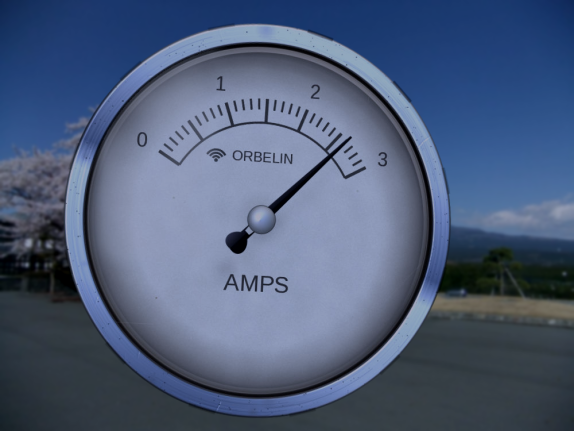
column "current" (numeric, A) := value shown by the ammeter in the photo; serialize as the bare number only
2.6
